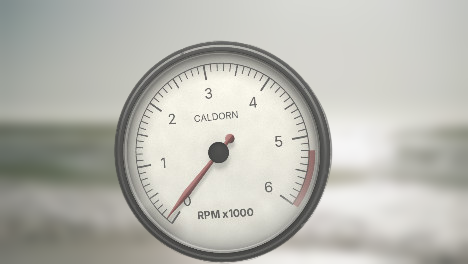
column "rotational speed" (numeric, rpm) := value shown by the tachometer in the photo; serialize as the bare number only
100
